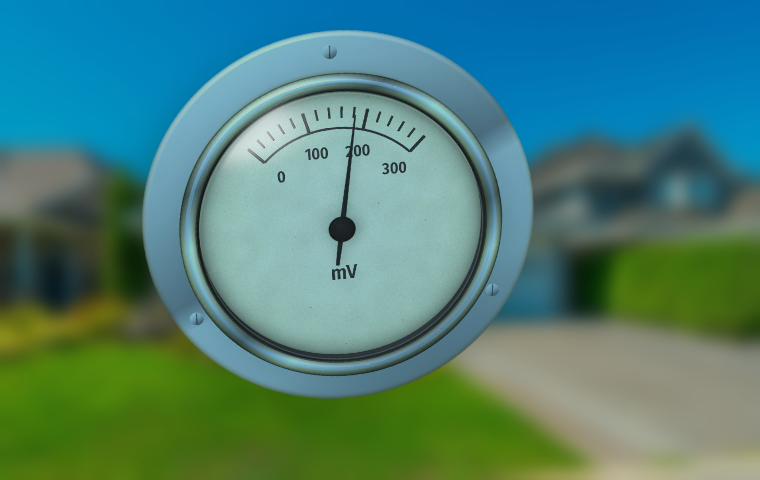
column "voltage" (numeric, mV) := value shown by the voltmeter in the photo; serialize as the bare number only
180
